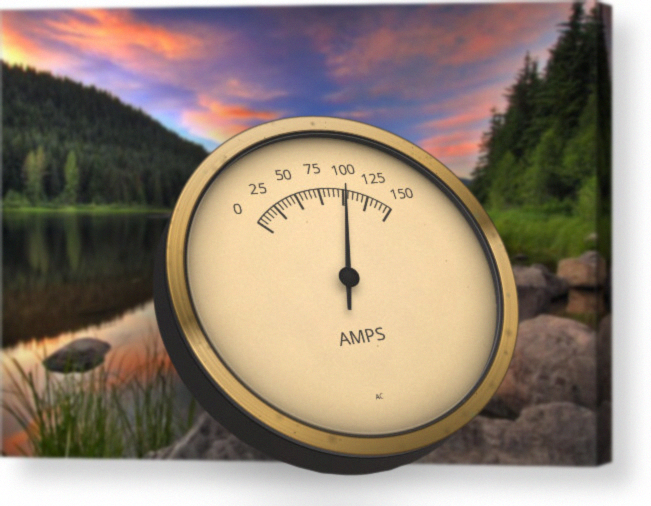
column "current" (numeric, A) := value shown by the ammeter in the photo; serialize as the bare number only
100
